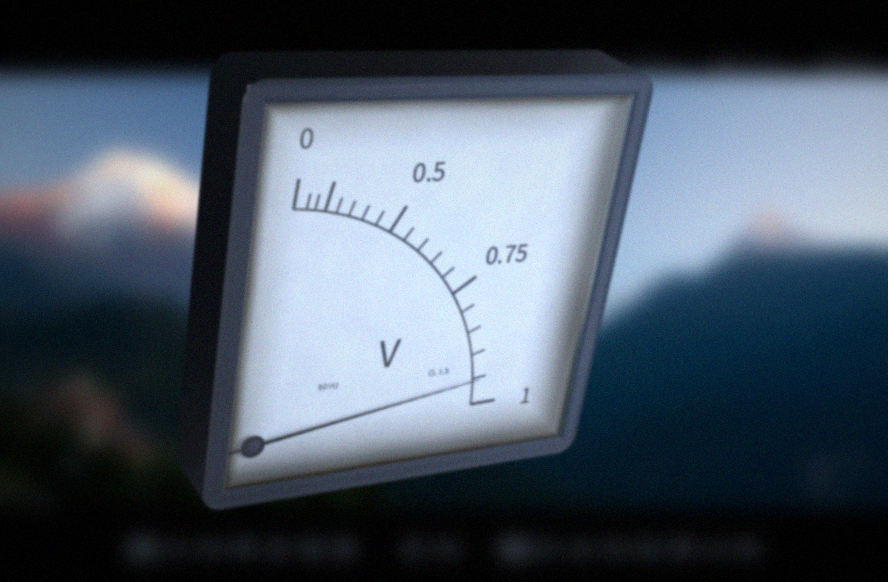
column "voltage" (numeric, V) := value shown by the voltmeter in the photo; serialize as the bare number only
0.95
